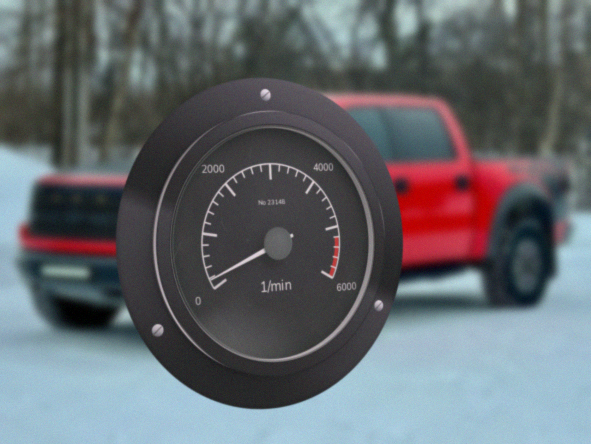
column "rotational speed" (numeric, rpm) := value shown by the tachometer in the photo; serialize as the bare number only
200
